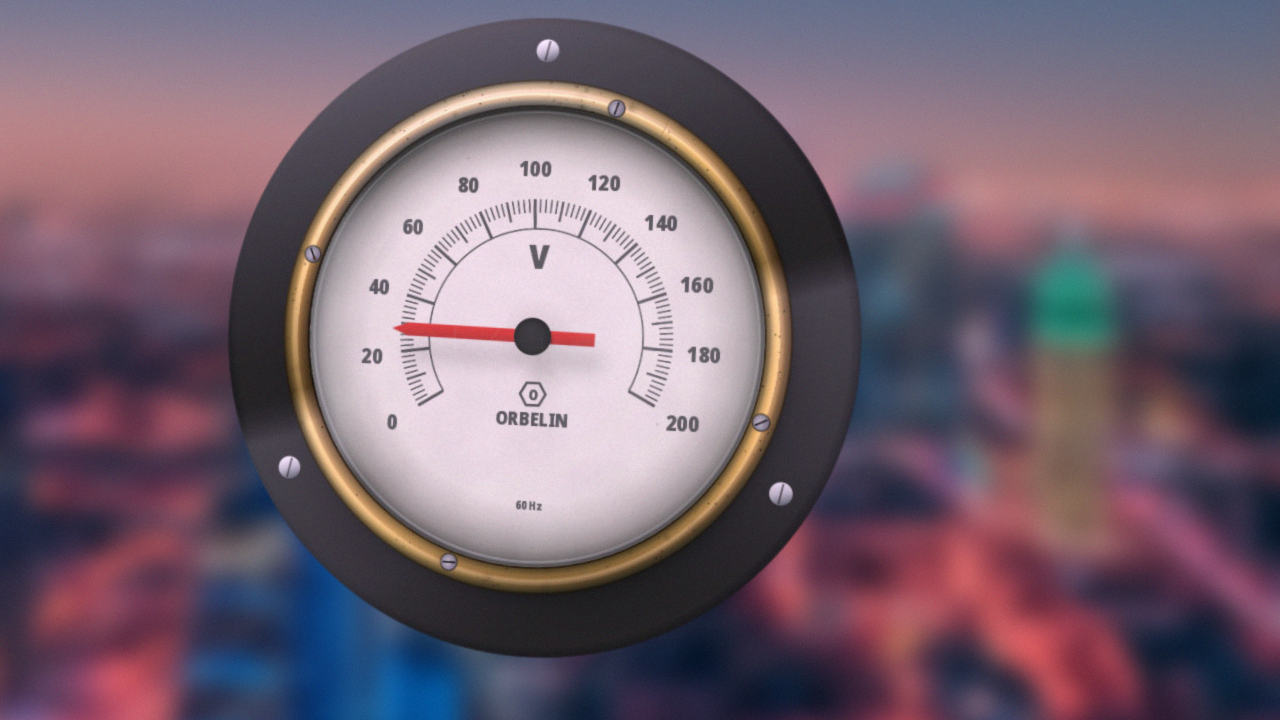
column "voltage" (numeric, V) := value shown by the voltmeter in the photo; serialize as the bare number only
28
